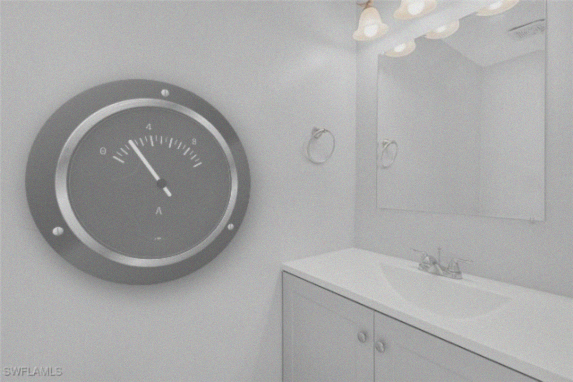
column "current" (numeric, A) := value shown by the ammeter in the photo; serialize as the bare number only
2
